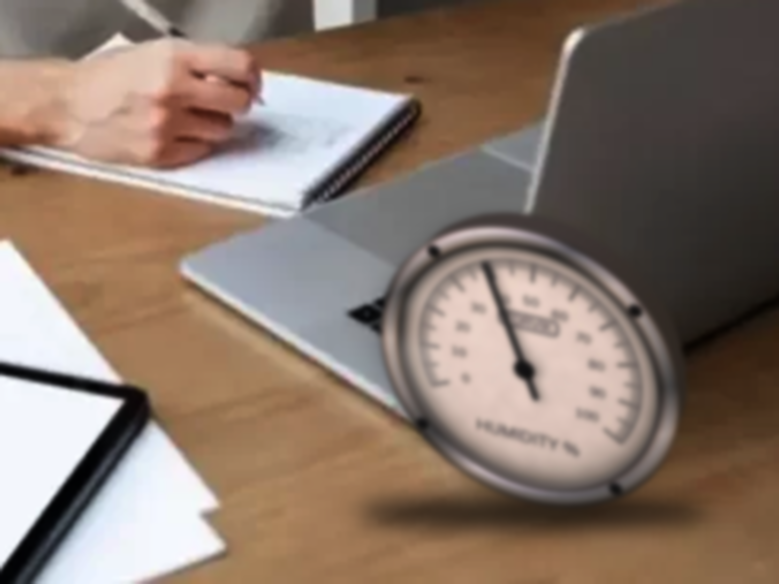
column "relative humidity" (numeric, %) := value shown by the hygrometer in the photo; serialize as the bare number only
40
